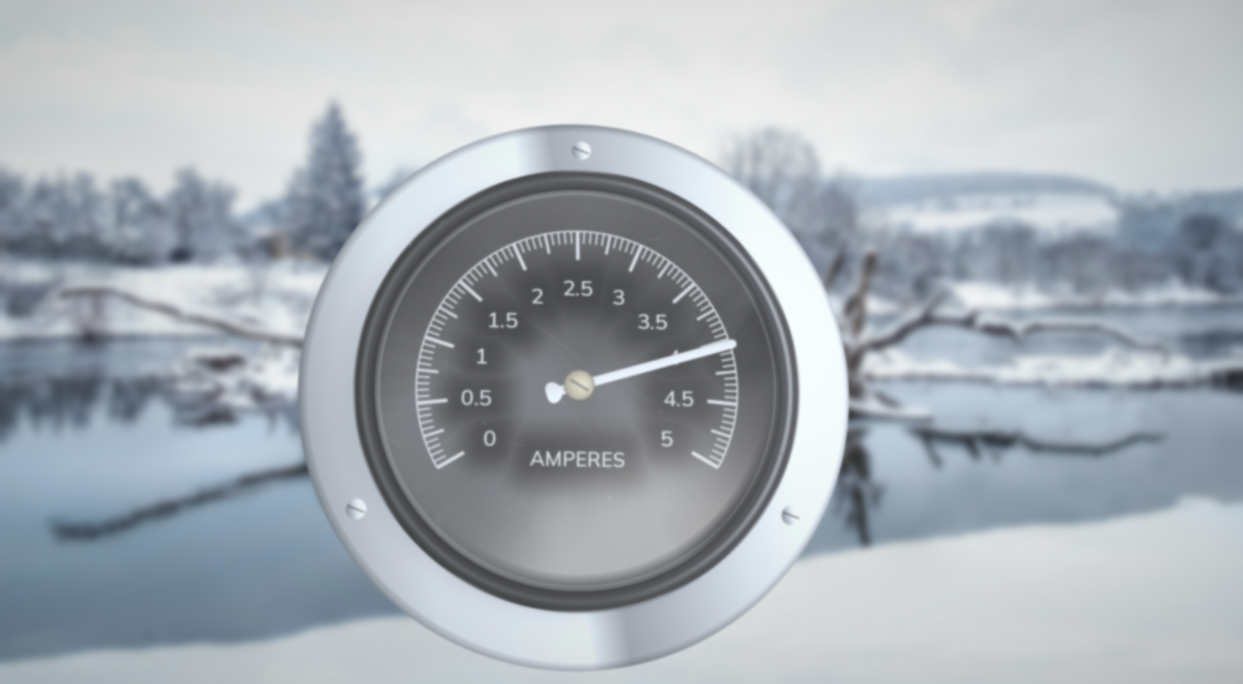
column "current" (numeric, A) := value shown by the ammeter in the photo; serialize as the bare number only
4.05
